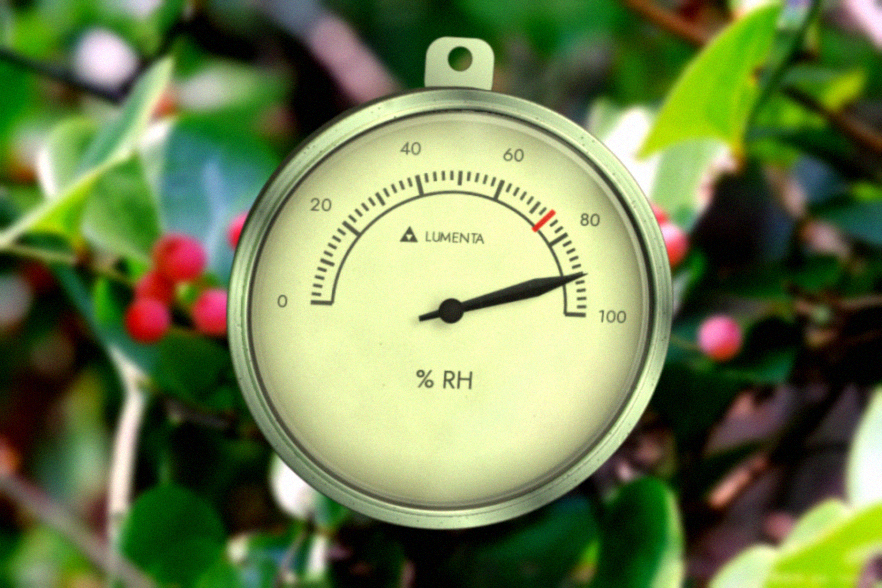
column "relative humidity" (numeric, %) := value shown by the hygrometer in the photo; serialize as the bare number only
90
